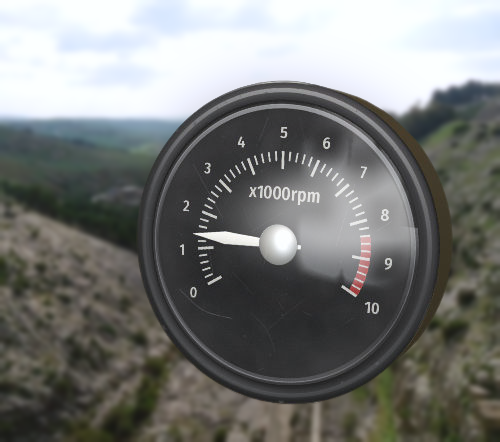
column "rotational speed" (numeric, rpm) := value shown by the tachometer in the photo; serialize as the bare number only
1400
